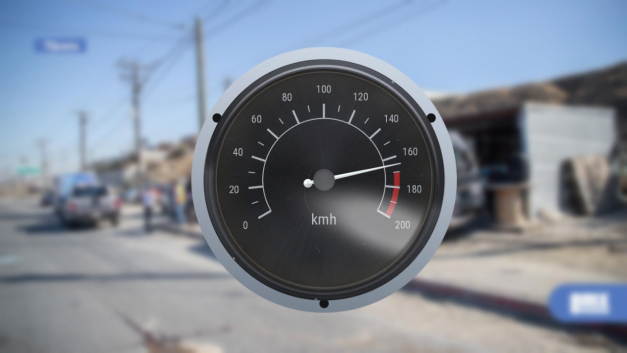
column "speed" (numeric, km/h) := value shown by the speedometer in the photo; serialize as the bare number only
165
